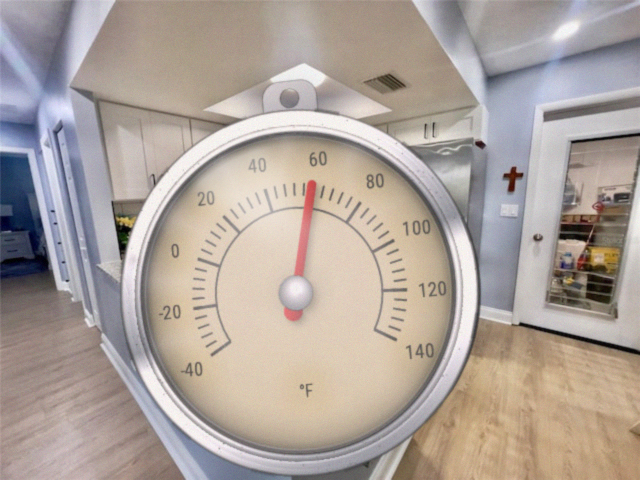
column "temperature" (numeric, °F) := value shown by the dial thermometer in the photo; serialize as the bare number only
60
